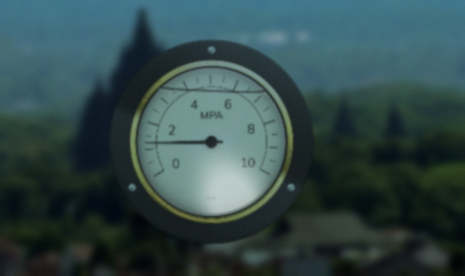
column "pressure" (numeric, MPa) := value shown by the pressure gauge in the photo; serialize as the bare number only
1.25
